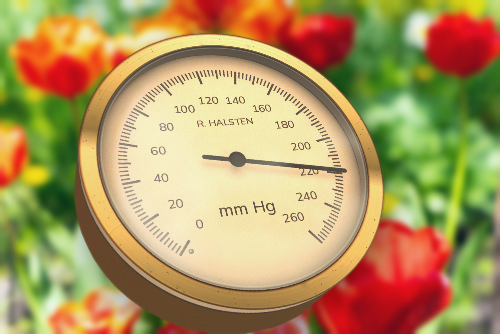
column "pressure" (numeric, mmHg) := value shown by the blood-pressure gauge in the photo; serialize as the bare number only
220
